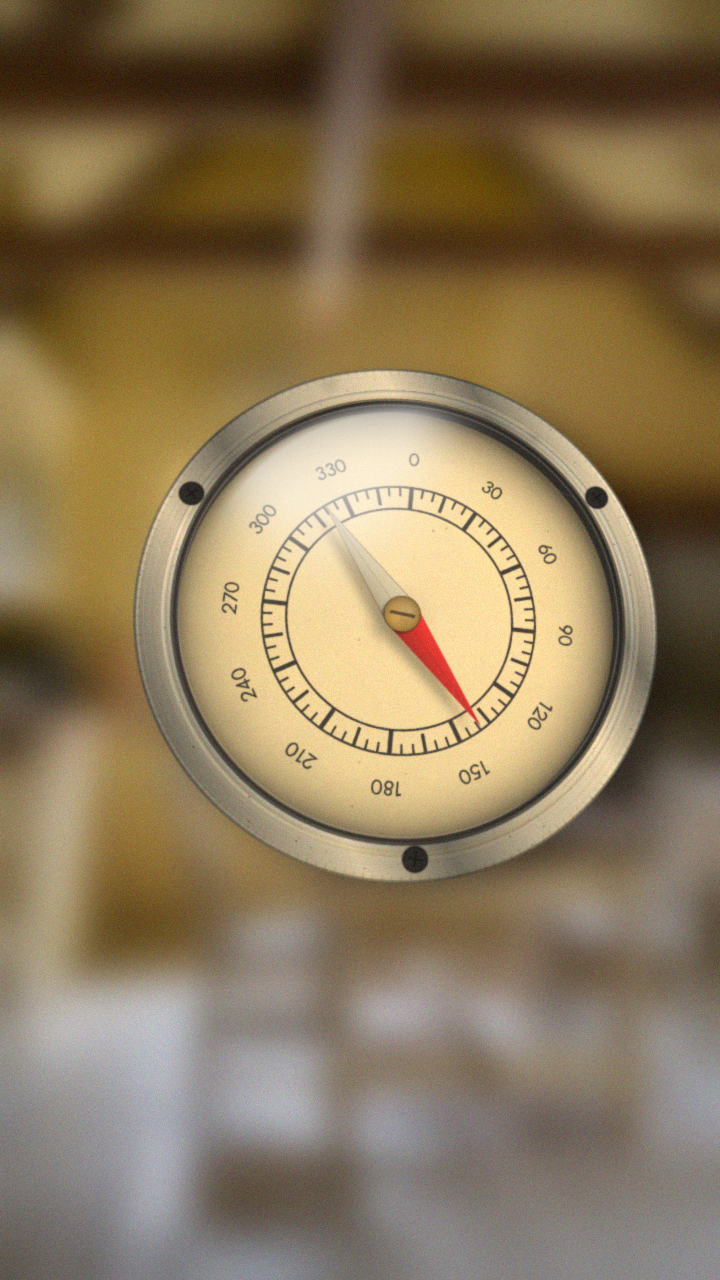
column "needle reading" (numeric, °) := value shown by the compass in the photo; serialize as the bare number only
140
